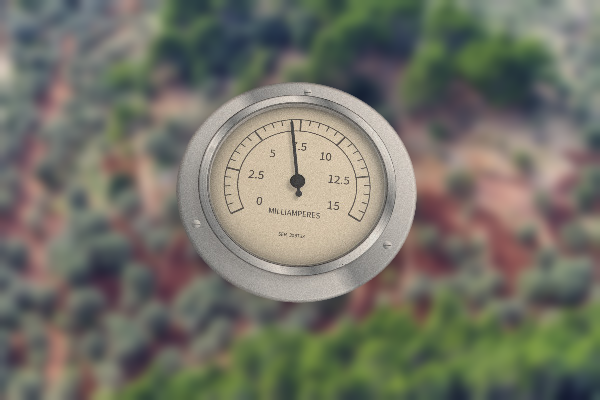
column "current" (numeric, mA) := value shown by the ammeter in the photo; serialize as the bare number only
7
